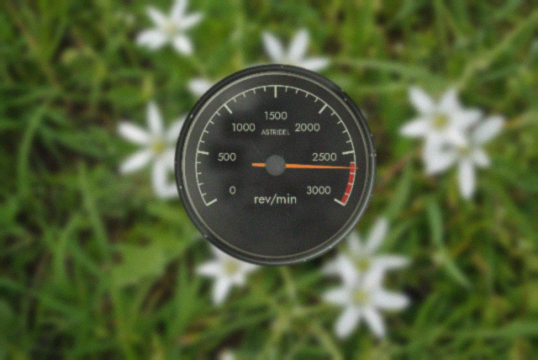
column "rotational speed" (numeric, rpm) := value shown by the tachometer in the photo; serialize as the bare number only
2650
